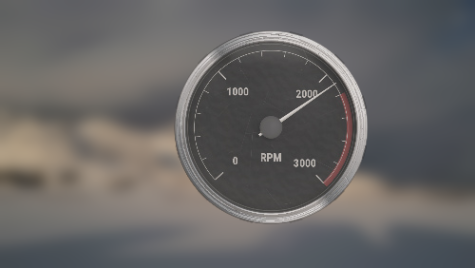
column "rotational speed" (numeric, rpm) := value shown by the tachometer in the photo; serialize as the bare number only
2100
